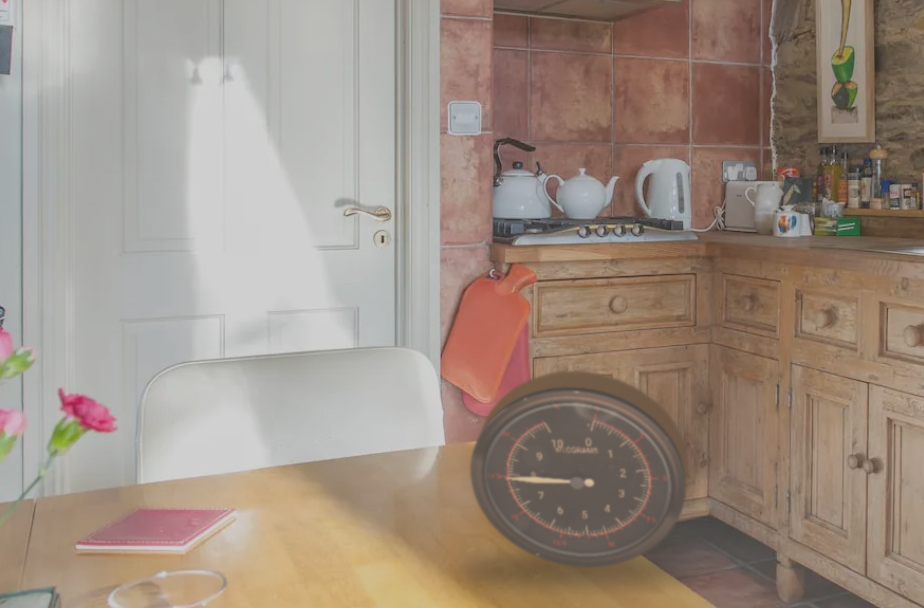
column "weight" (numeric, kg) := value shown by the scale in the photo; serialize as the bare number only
8
